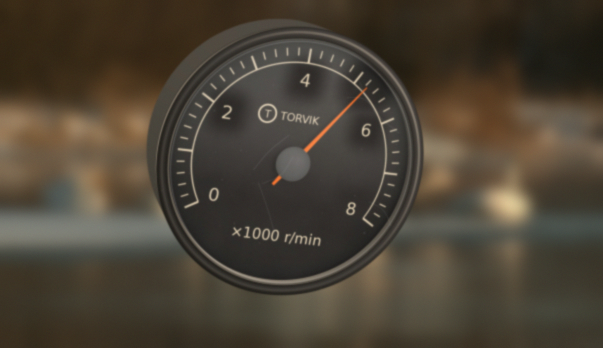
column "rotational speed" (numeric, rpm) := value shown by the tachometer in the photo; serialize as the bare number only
5200
